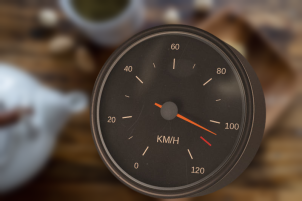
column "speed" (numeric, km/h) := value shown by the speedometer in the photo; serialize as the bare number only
105
